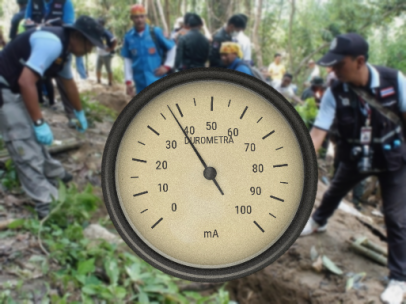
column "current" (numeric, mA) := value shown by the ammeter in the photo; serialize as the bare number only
37.5
